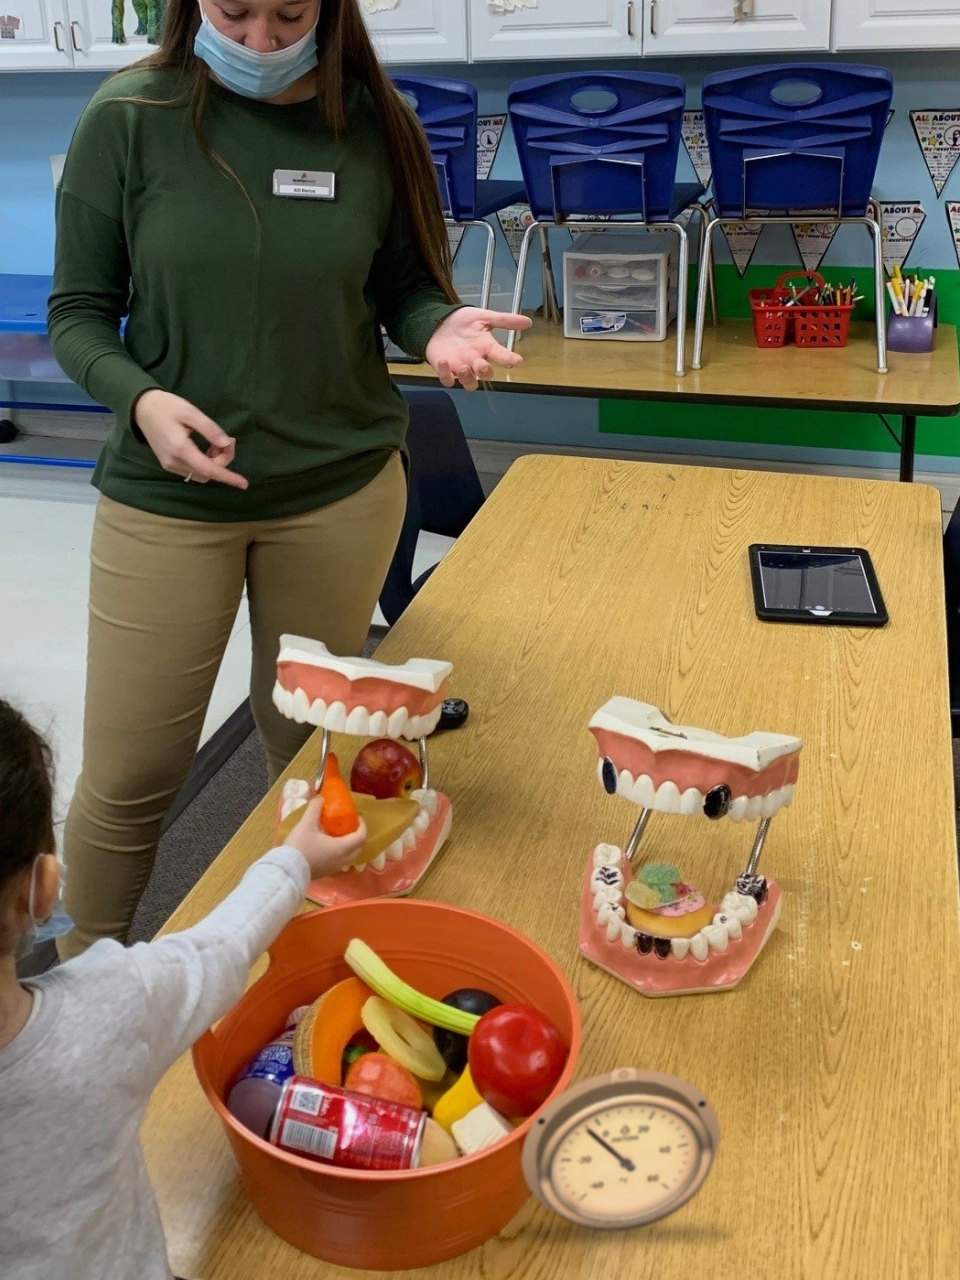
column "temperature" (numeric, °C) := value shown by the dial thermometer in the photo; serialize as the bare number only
-4
